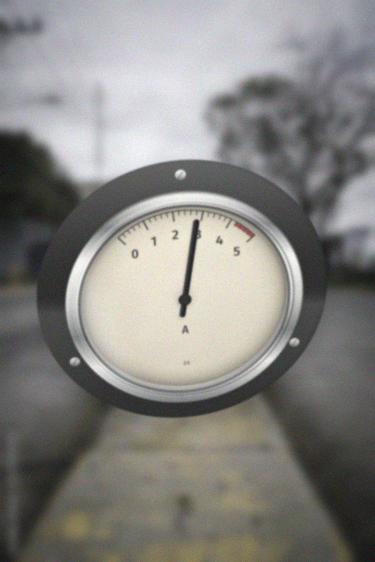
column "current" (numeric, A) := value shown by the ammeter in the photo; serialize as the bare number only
2.8
